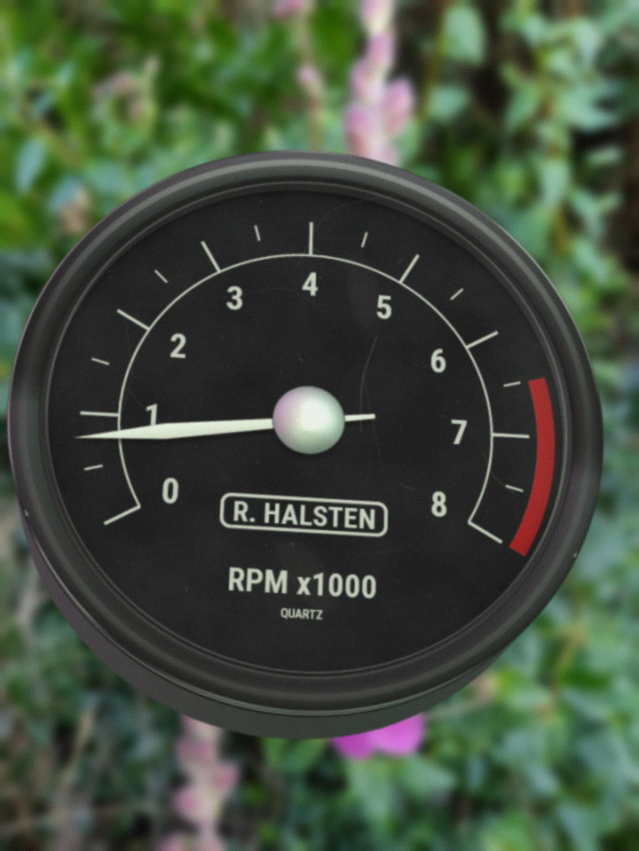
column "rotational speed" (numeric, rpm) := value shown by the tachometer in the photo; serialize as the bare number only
750
